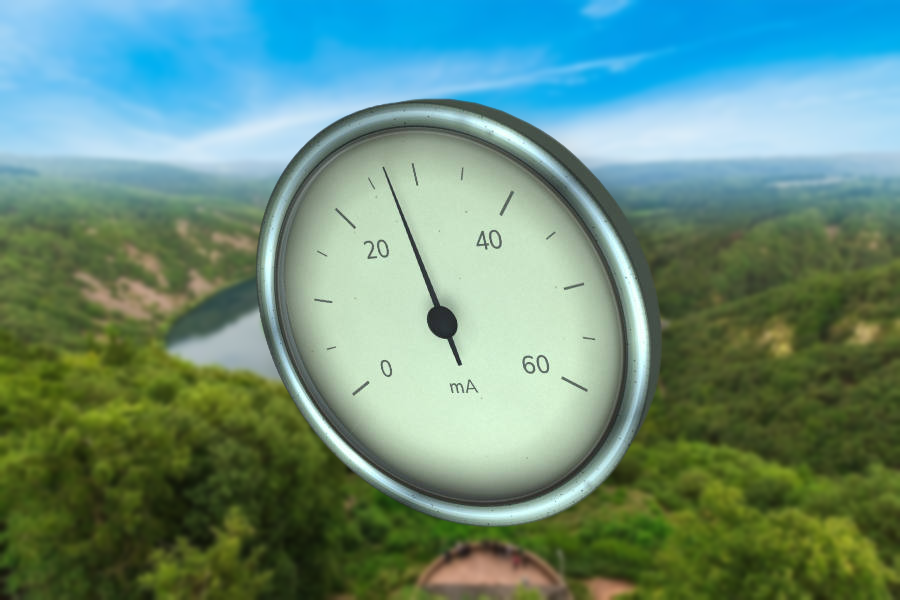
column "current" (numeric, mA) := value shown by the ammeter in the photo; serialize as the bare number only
27.5
